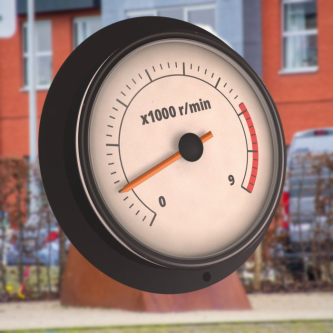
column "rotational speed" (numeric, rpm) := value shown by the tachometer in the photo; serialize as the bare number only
1000
